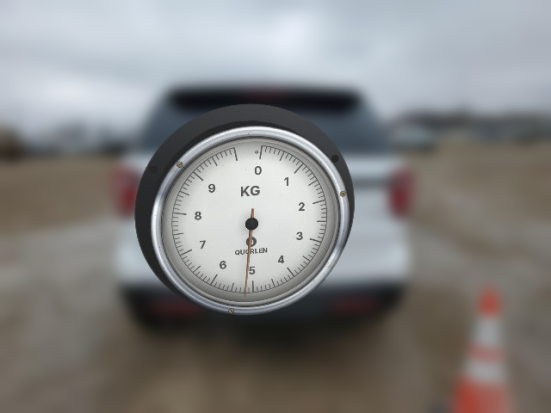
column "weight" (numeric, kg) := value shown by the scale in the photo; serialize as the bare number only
5.2
